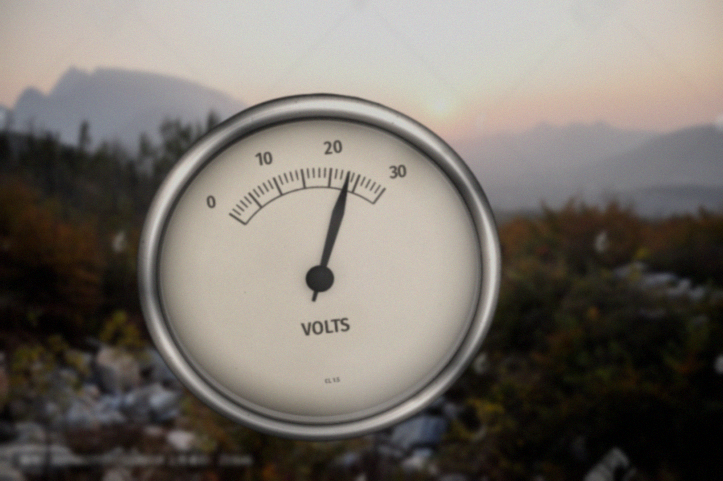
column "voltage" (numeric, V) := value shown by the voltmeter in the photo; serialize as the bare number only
23
